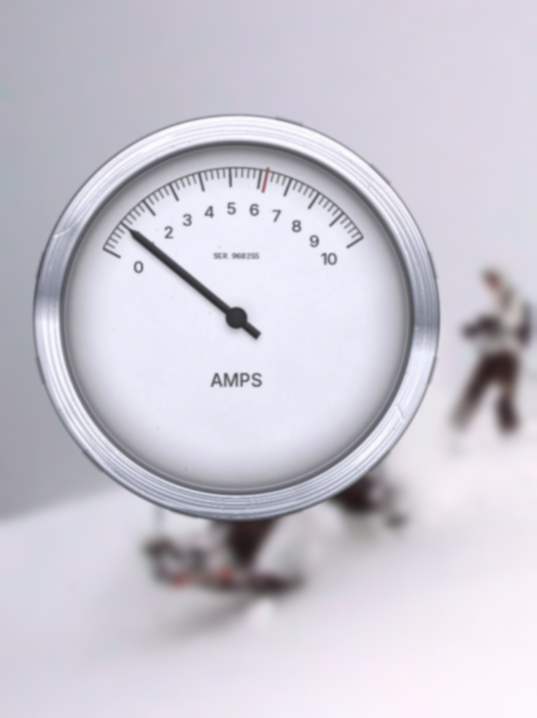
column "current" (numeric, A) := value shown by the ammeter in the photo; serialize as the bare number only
1
